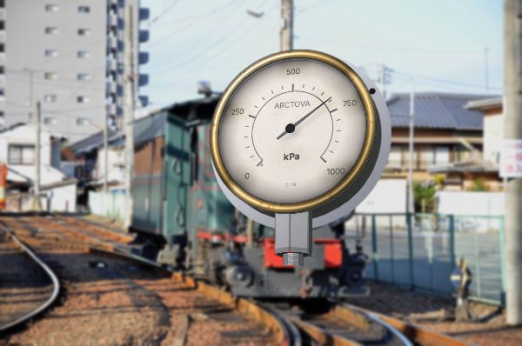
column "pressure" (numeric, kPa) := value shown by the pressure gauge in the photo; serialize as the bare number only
700
